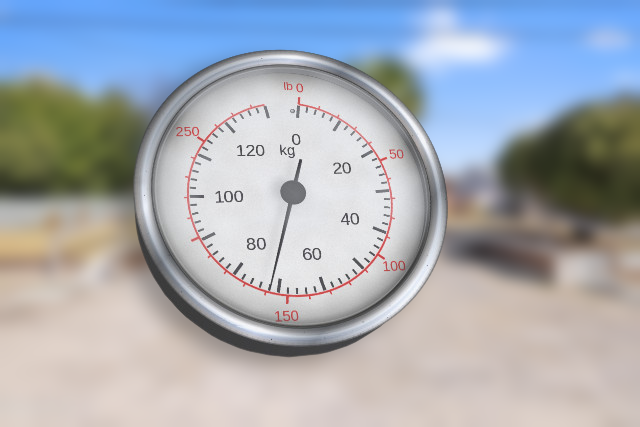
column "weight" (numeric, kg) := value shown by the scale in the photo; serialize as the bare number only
72
